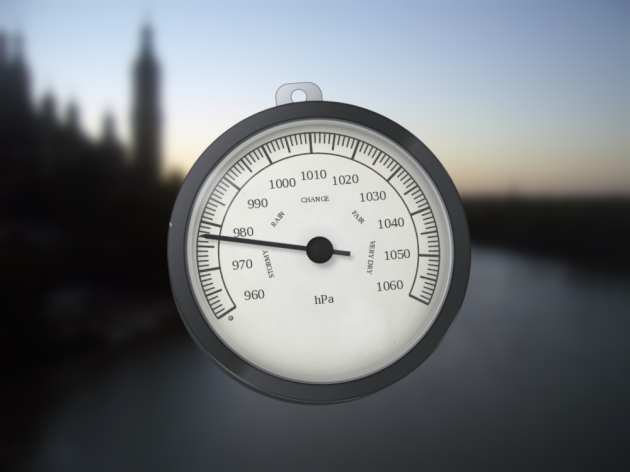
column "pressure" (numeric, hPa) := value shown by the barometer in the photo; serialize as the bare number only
977
